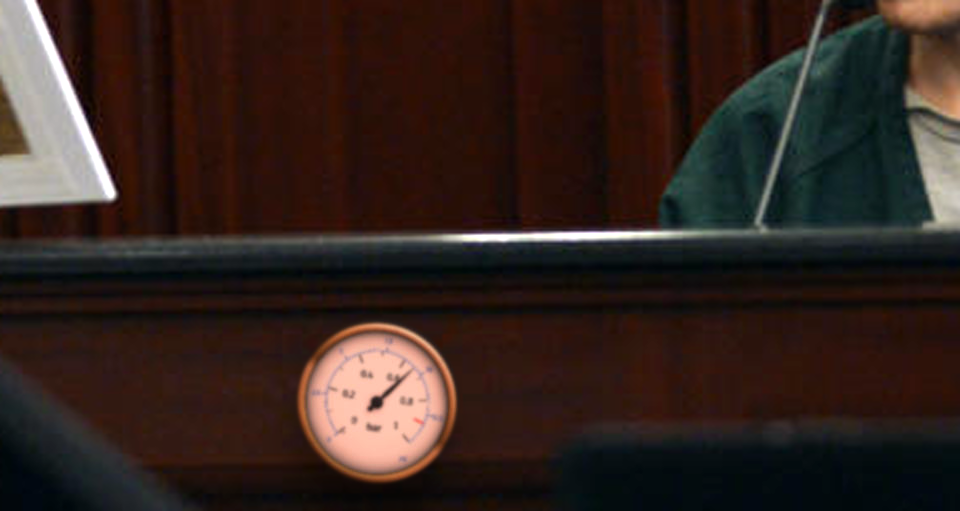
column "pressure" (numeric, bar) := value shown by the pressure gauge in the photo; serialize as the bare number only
0.65
